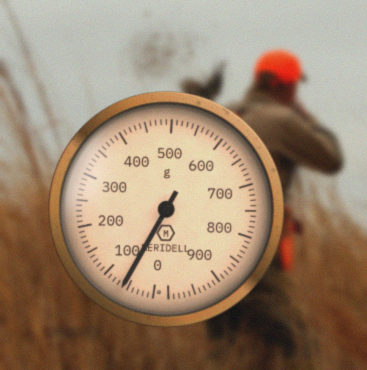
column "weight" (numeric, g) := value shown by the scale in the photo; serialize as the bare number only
60
